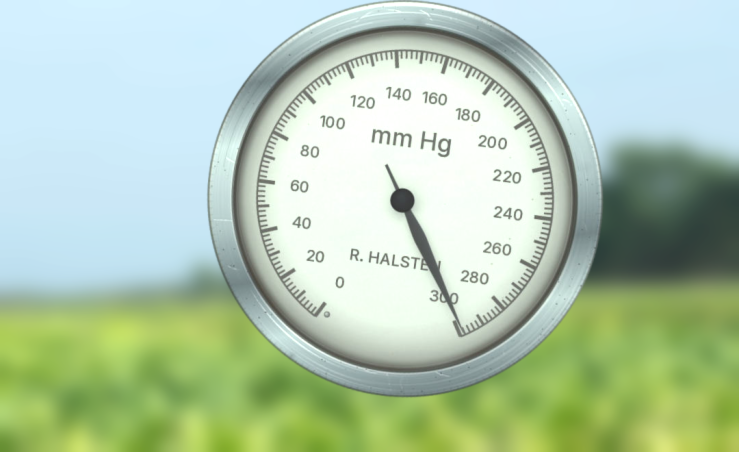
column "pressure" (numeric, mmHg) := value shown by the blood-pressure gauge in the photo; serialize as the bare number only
298
